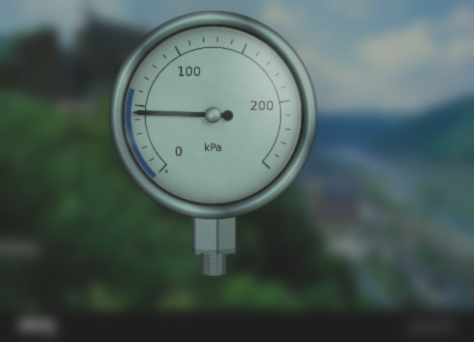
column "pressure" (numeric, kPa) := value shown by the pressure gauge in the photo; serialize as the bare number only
45
